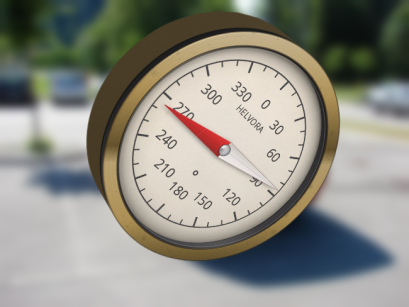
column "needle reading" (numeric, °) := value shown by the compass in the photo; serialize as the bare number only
265
